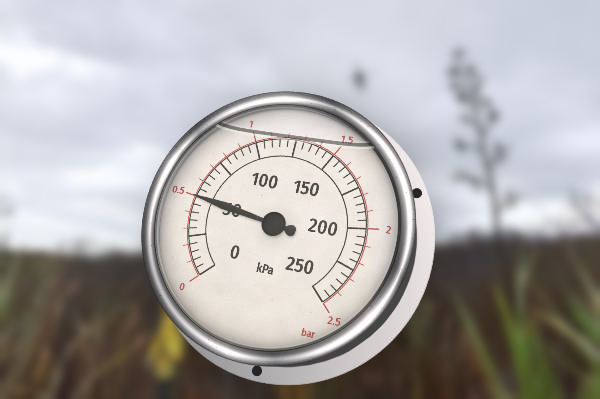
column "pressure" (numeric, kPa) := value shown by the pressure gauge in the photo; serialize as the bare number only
50
